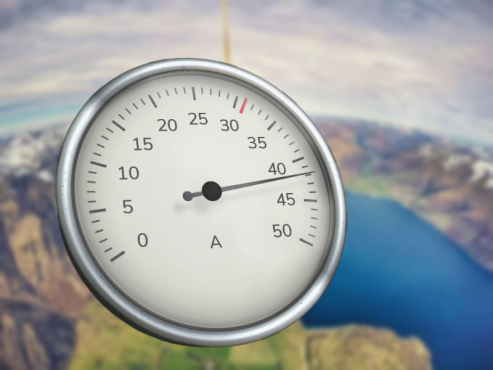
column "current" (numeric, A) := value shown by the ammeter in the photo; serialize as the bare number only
42
